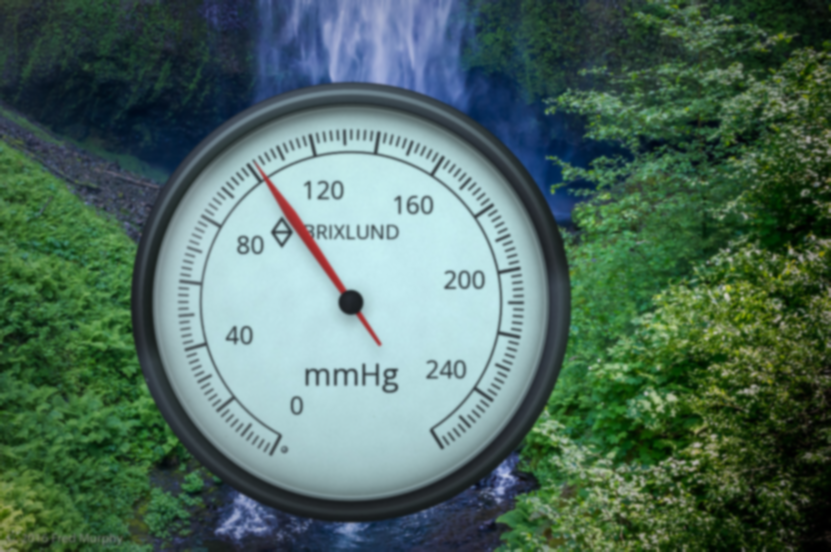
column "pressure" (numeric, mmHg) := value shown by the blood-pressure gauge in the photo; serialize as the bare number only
102
